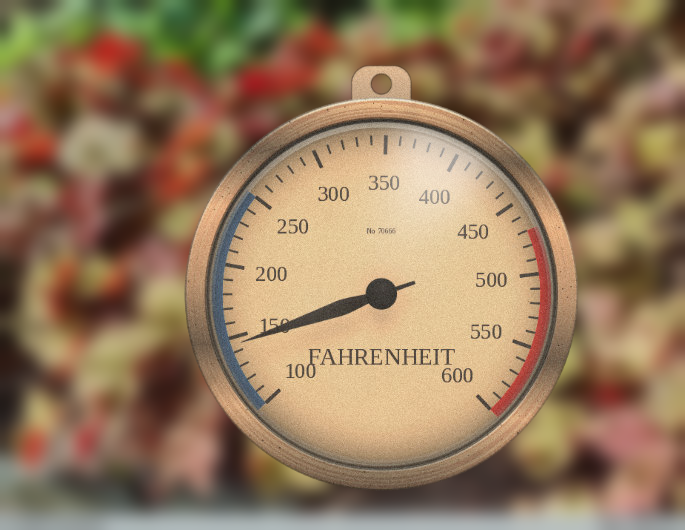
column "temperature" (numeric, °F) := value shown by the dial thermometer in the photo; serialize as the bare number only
145
